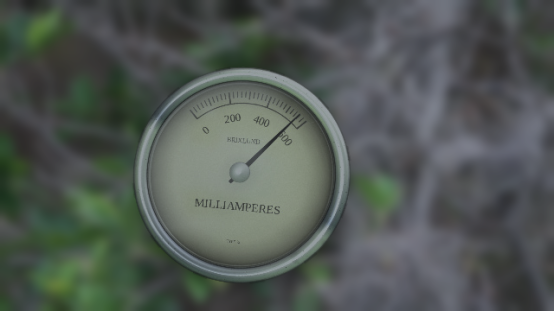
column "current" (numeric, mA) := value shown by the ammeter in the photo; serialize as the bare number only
560
